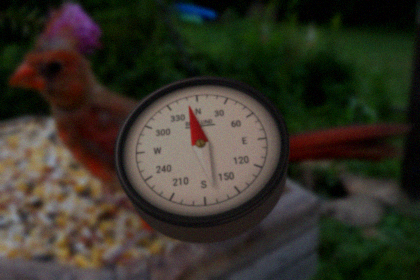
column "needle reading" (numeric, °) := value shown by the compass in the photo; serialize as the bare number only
350
